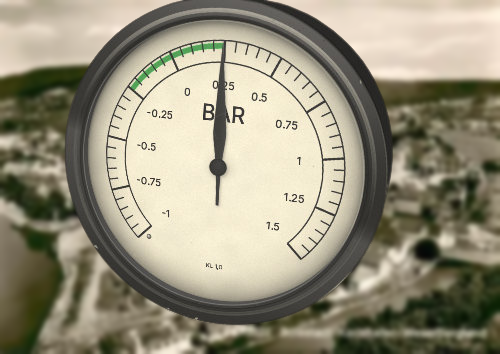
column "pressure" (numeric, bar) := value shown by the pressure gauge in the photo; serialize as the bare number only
0.25
